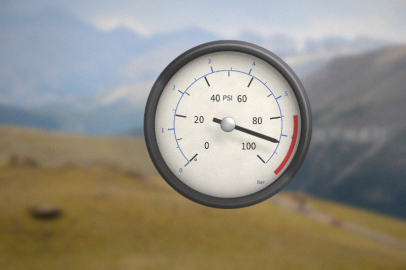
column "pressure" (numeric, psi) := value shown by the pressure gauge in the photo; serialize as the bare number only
90
